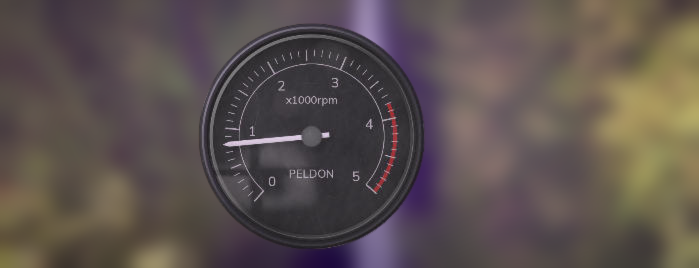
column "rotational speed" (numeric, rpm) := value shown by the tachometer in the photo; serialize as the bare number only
800
